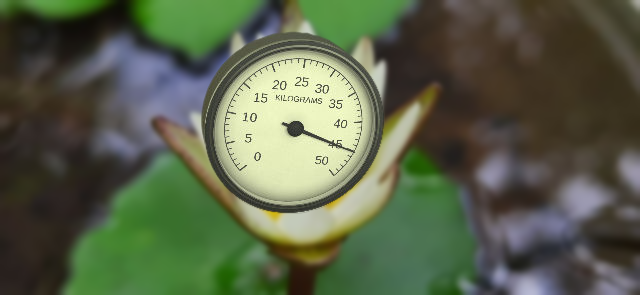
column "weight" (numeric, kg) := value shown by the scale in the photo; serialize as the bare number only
45
